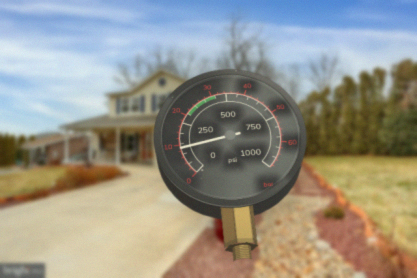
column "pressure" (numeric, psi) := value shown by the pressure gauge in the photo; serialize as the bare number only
125
